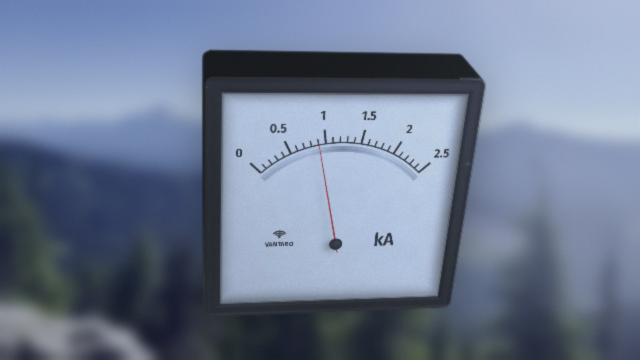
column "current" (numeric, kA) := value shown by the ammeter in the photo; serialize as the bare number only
0.9
